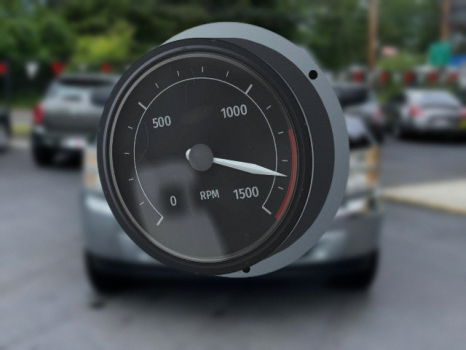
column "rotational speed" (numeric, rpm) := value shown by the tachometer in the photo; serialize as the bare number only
1350
